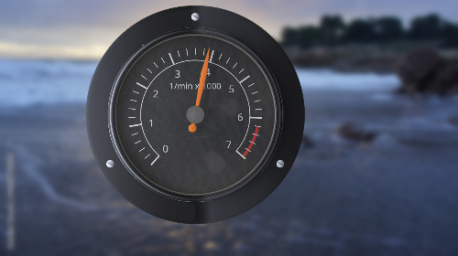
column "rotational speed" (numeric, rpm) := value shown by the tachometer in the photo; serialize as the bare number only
3900
